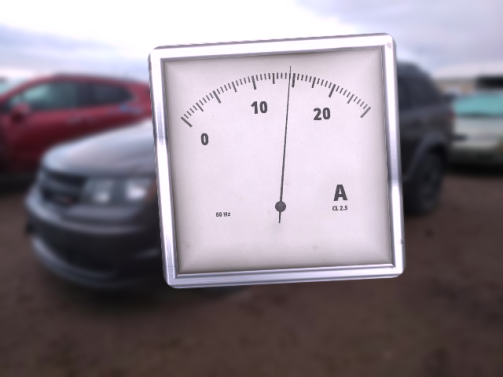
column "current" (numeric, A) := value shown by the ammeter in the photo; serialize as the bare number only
14.5
